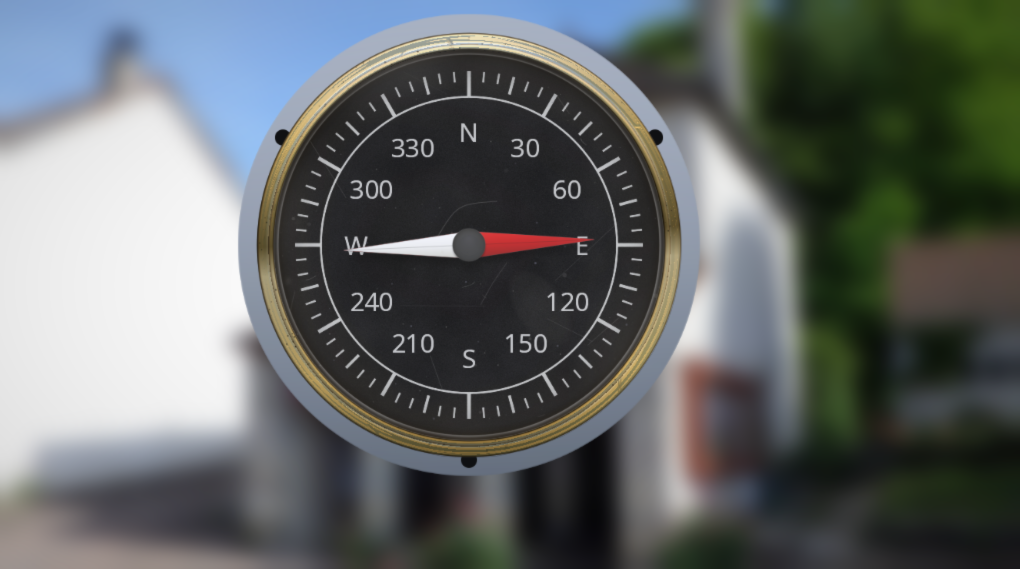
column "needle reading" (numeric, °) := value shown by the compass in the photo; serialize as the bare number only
87.5
